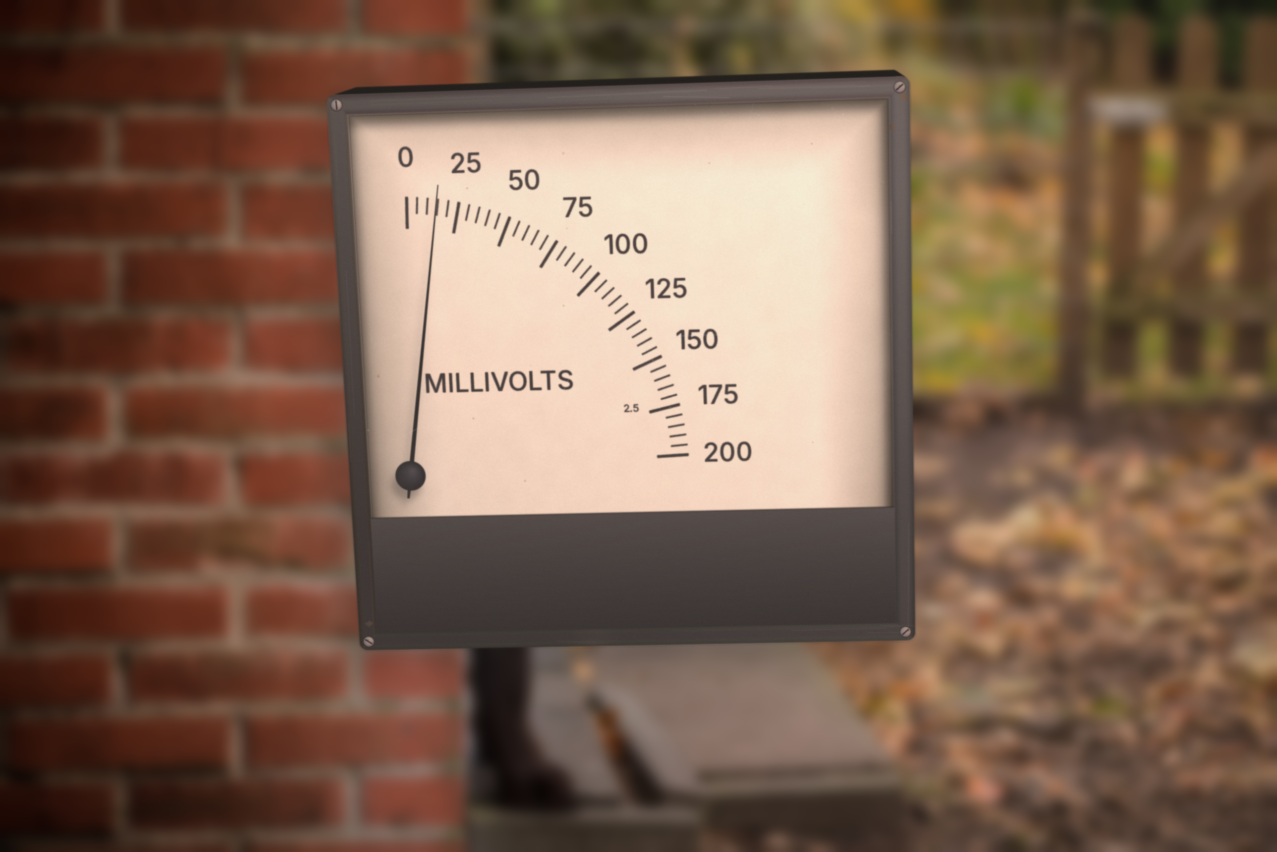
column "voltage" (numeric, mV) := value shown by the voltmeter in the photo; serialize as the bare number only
15
